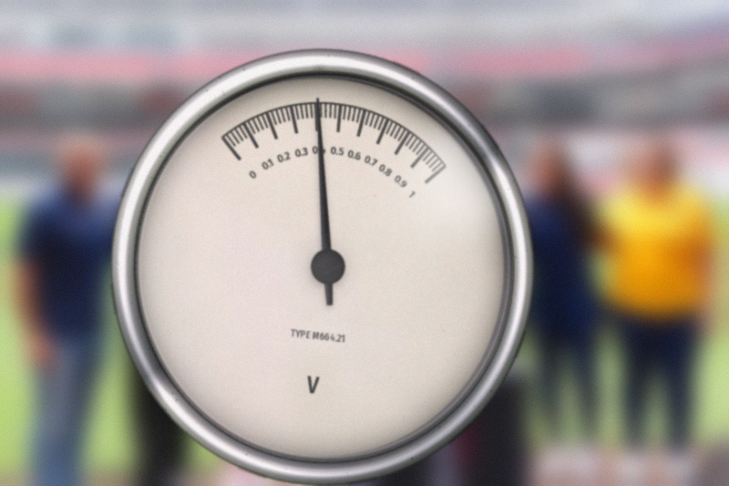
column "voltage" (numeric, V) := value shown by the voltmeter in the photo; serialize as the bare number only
0.4
